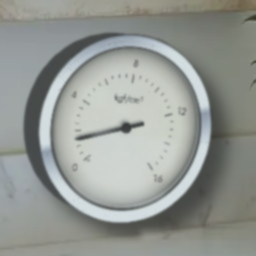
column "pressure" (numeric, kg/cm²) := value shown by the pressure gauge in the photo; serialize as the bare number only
1.5
